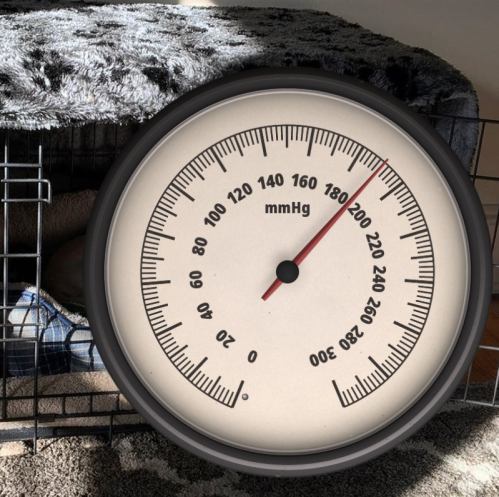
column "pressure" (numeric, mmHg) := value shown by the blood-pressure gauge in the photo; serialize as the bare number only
190
